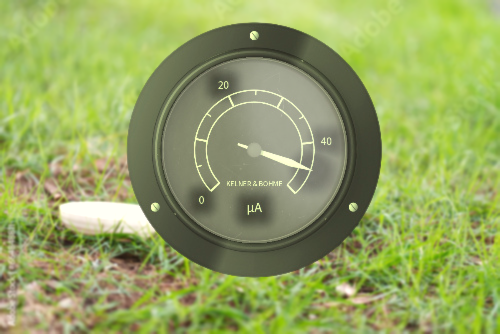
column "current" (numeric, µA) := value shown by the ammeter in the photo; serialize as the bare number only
45
